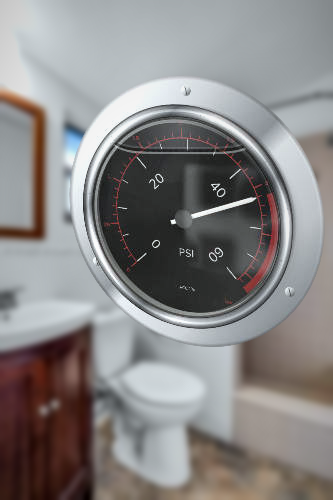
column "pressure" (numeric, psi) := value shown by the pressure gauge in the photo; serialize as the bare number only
45
